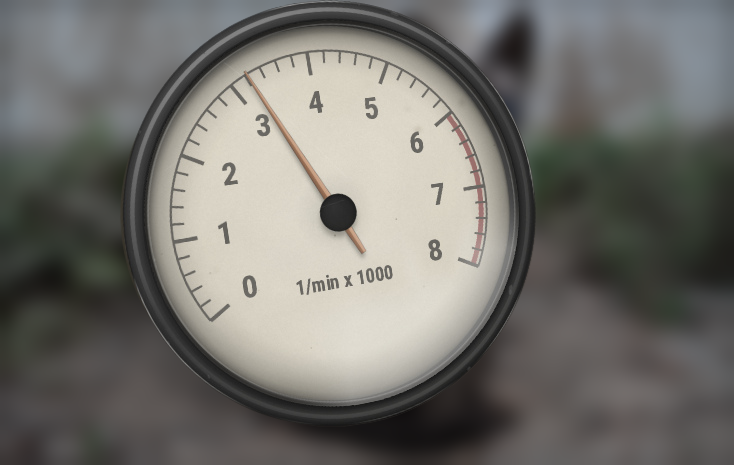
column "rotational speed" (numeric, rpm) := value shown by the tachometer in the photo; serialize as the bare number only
3200
